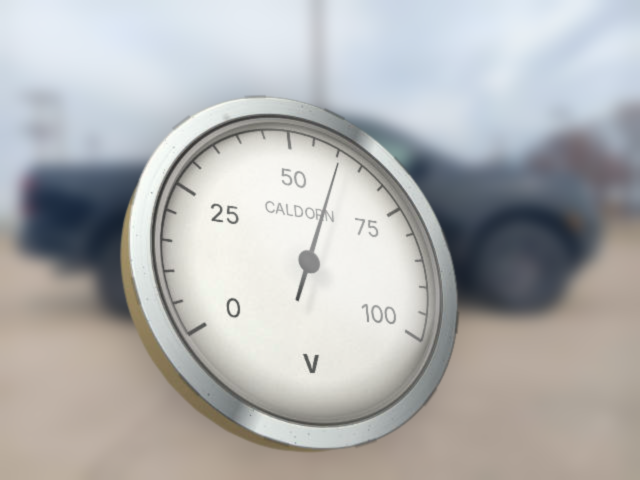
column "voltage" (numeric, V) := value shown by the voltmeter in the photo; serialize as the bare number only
60
